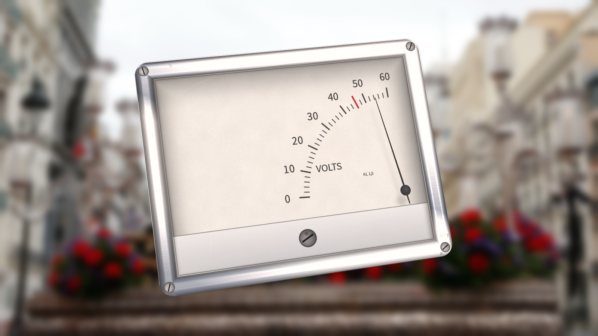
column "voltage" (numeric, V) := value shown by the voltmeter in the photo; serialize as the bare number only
54
